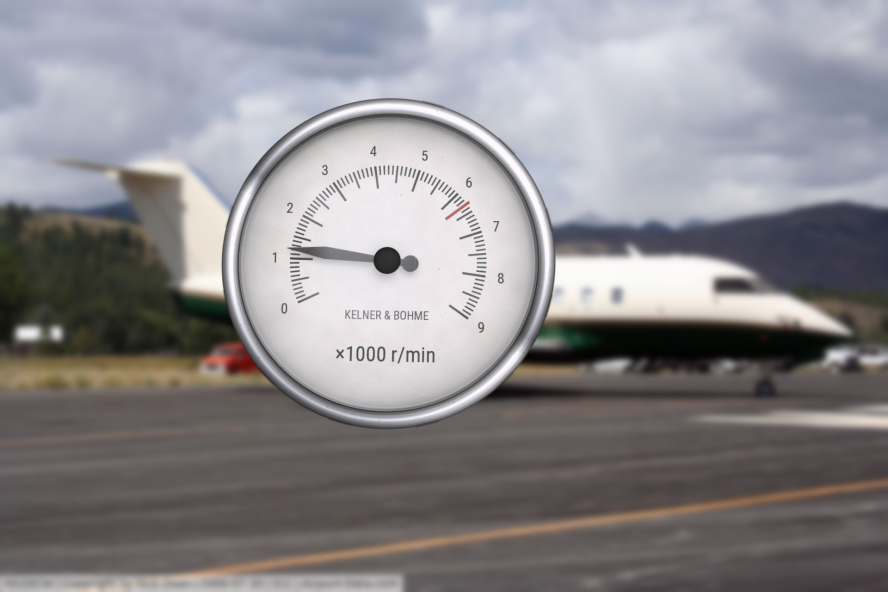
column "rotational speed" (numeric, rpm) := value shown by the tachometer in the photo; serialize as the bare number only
1200
